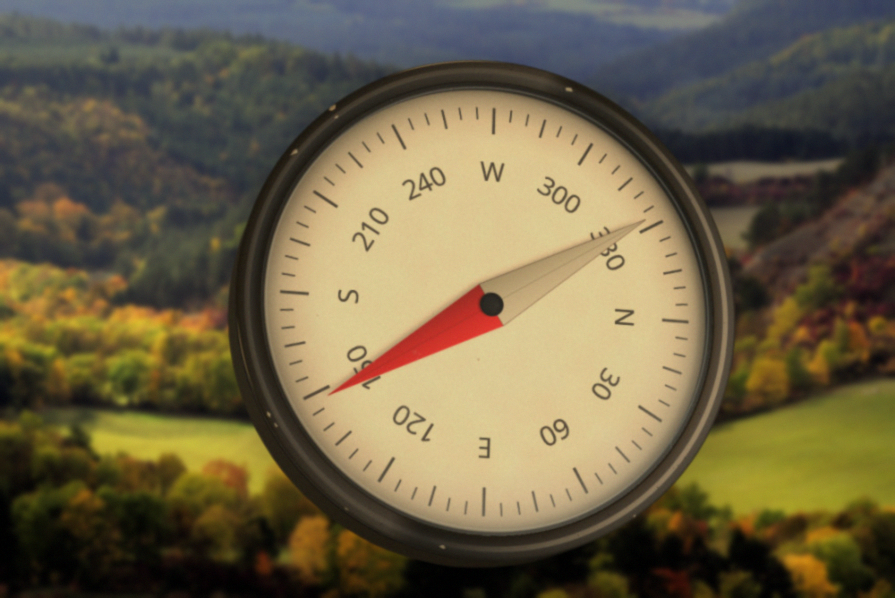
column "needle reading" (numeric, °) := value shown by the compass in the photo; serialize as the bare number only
147.5
